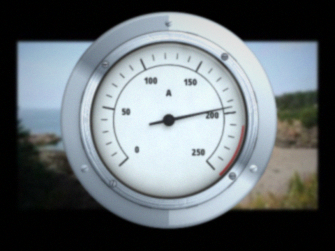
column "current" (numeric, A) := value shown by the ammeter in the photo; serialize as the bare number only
195
